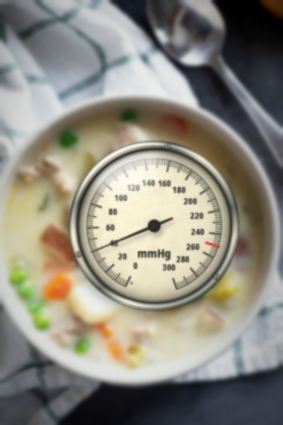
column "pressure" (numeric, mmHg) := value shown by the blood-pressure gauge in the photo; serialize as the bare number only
40
